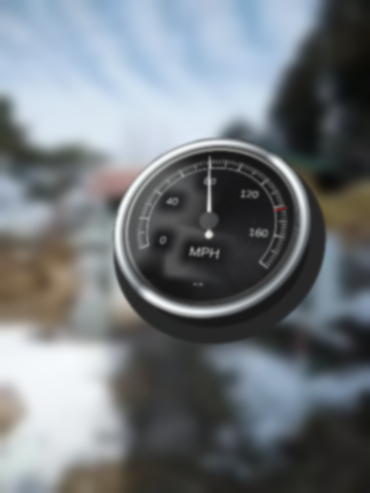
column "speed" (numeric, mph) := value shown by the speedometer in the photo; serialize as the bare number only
80
